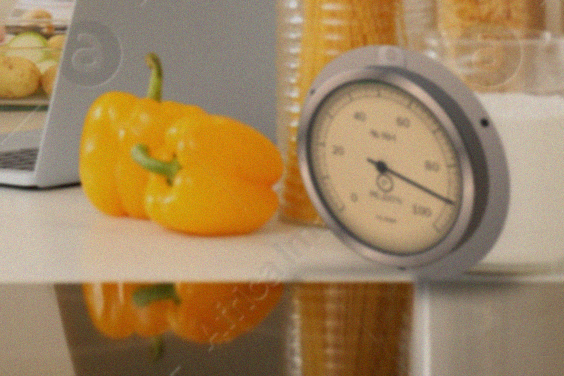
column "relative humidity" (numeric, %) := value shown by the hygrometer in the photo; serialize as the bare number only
90
